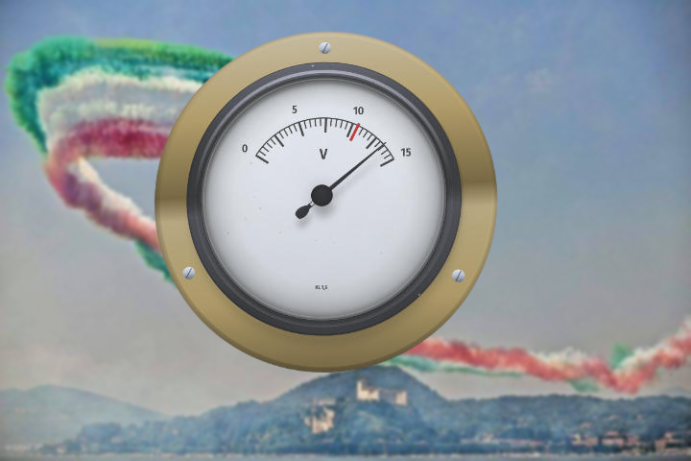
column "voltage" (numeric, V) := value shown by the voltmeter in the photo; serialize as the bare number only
13.5
